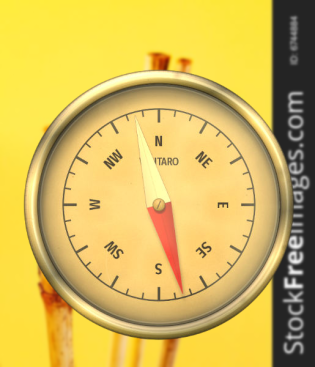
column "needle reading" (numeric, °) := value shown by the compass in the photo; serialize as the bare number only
165
